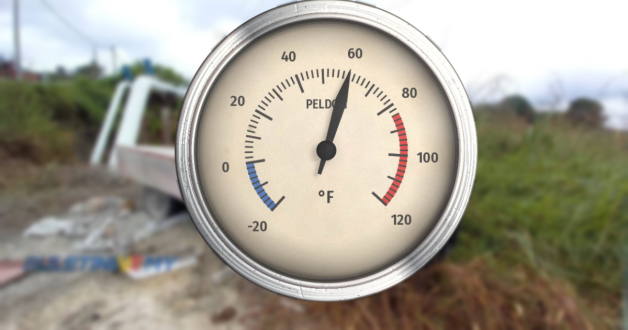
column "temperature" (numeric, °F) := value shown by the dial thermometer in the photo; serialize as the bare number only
60
